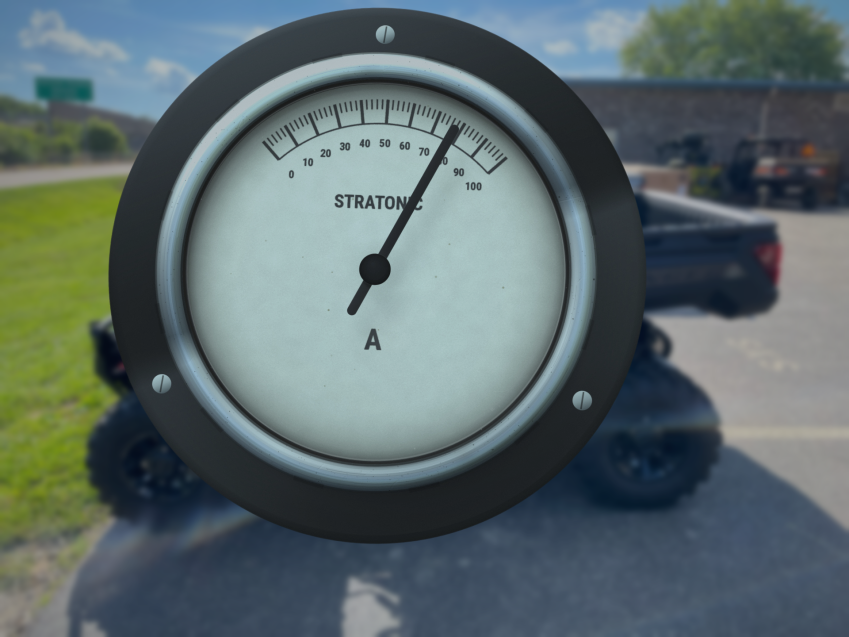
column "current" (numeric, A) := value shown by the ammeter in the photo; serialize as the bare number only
78
